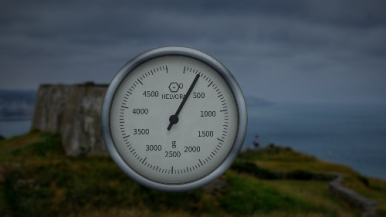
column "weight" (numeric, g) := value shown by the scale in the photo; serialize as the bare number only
250
